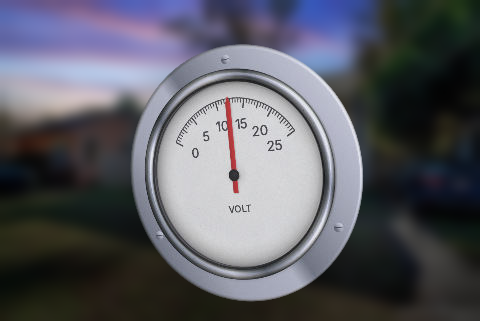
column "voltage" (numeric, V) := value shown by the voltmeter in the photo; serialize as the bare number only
12.5
